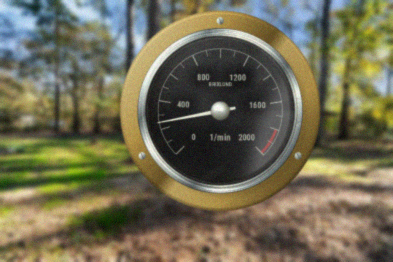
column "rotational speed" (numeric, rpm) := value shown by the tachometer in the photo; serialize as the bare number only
250
